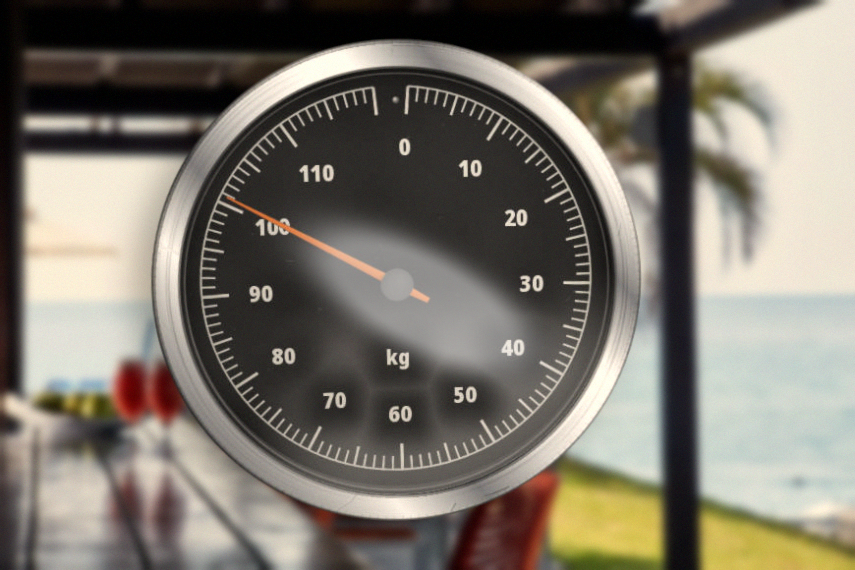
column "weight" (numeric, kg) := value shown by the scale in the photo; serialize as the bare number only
101
